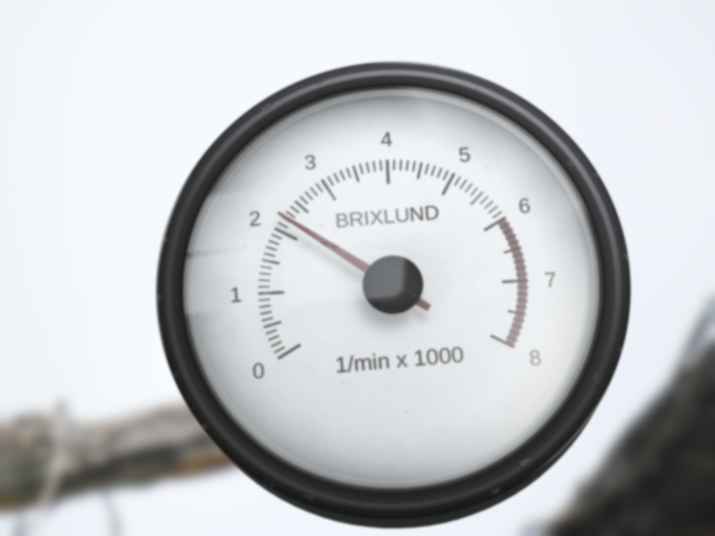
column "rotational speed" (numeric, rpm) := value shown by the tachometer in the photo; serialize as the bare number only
2200
